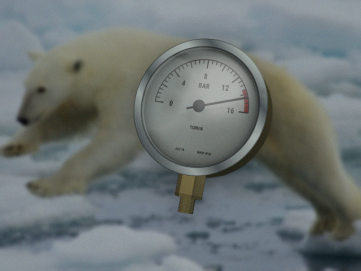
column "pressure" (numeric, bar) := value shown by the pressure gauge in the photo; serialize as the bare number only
14.5
